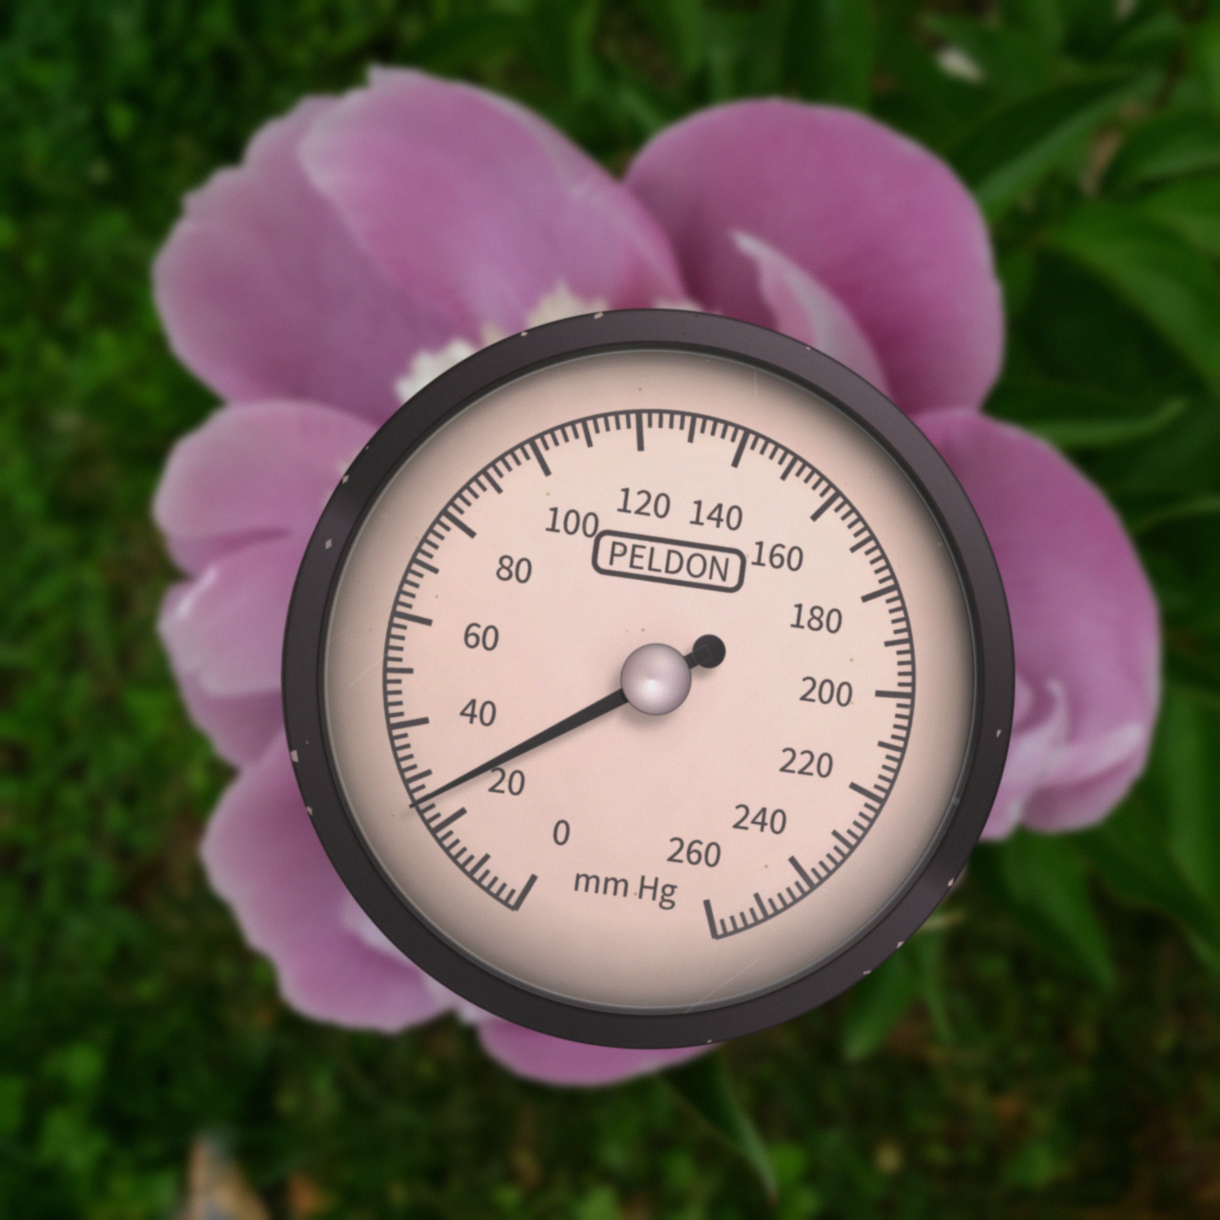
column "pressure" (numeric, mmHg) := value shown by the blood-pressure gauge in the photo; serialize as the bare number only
26
